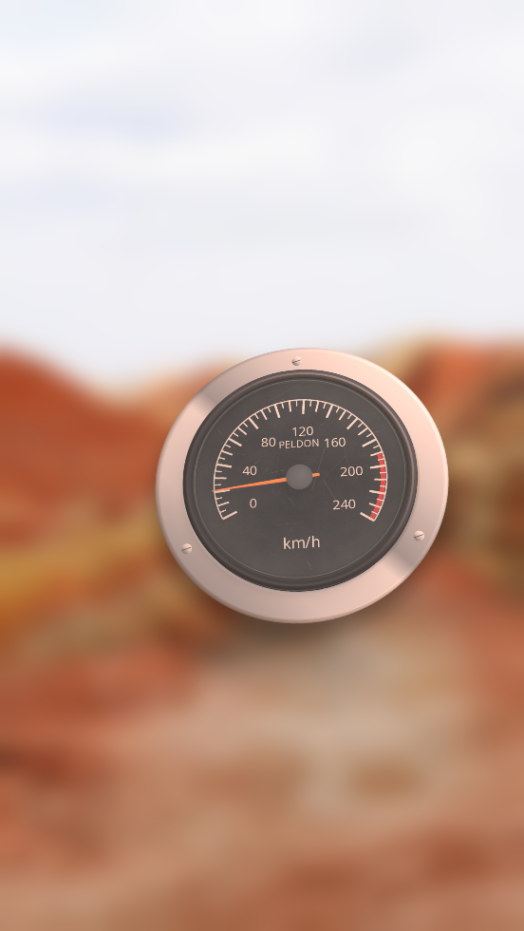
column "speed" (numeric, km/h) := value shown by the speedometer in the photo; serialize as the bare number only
20
